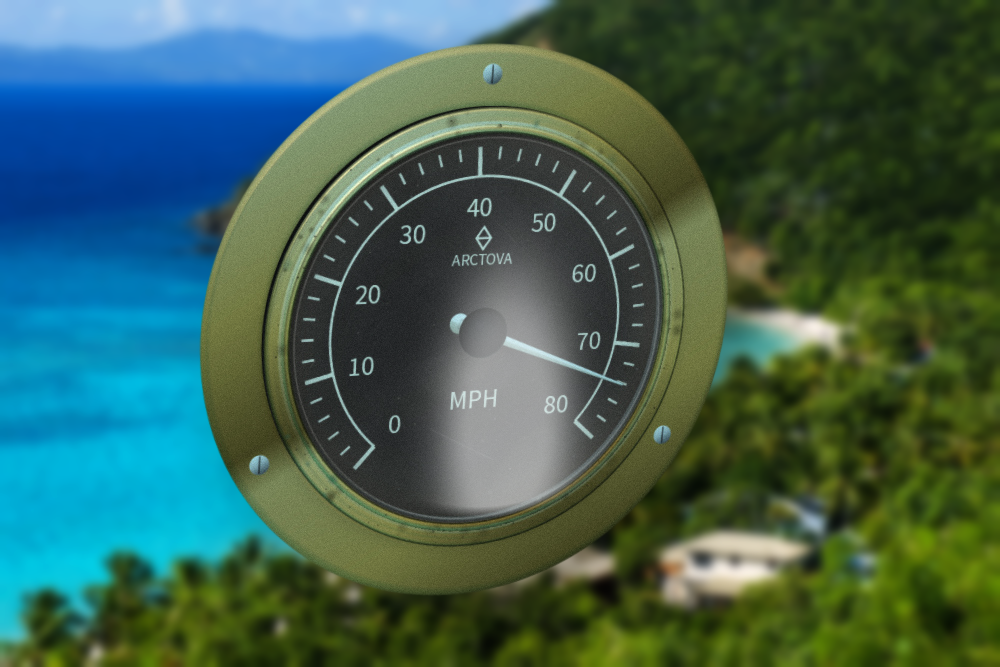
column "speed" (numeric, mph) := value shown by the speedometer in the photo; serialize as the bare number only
74
